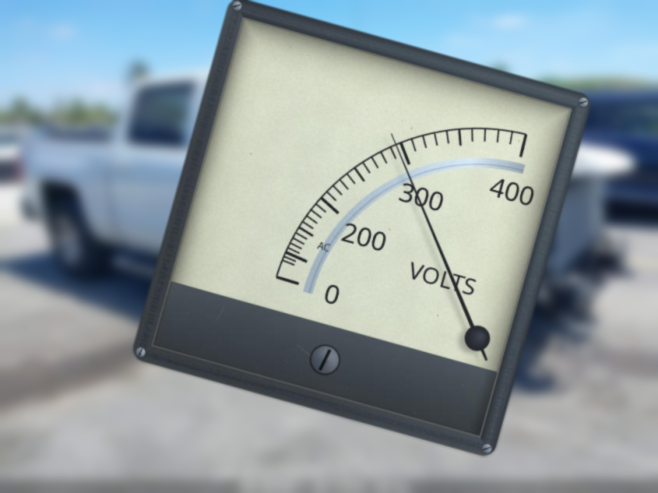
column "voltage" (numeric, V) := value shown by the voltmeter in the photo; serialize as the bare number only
295
